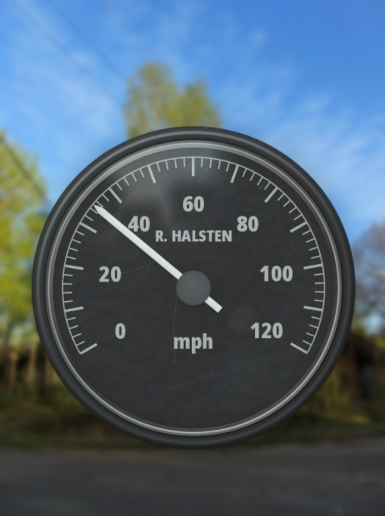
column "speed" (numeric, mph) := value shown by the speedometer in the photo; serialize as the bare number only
35
